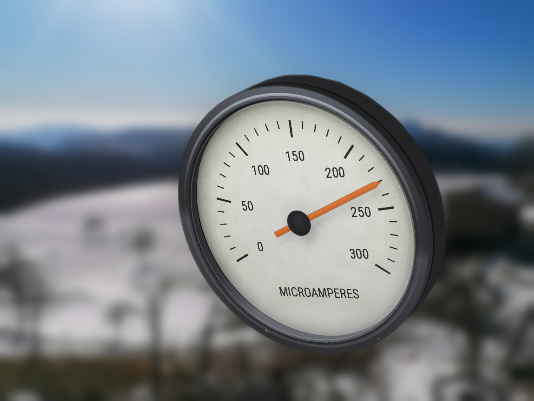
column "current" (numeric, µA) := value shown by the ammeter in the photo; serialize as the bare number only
230
